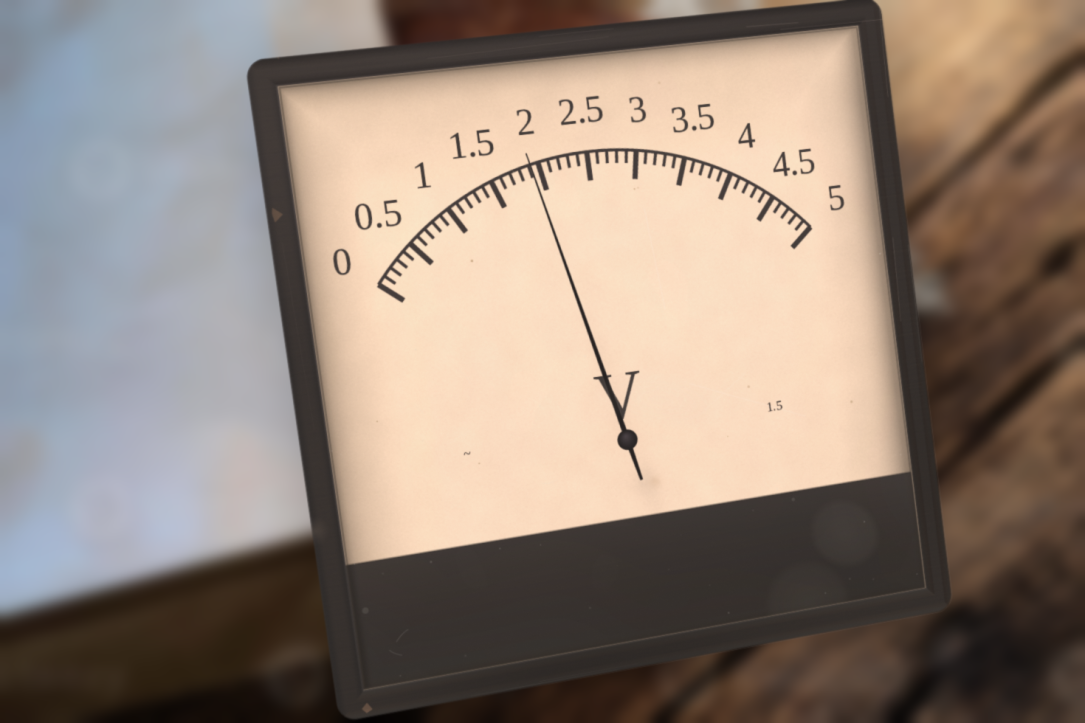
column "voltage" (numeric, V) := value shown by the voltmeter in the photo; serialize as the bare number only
1.9
